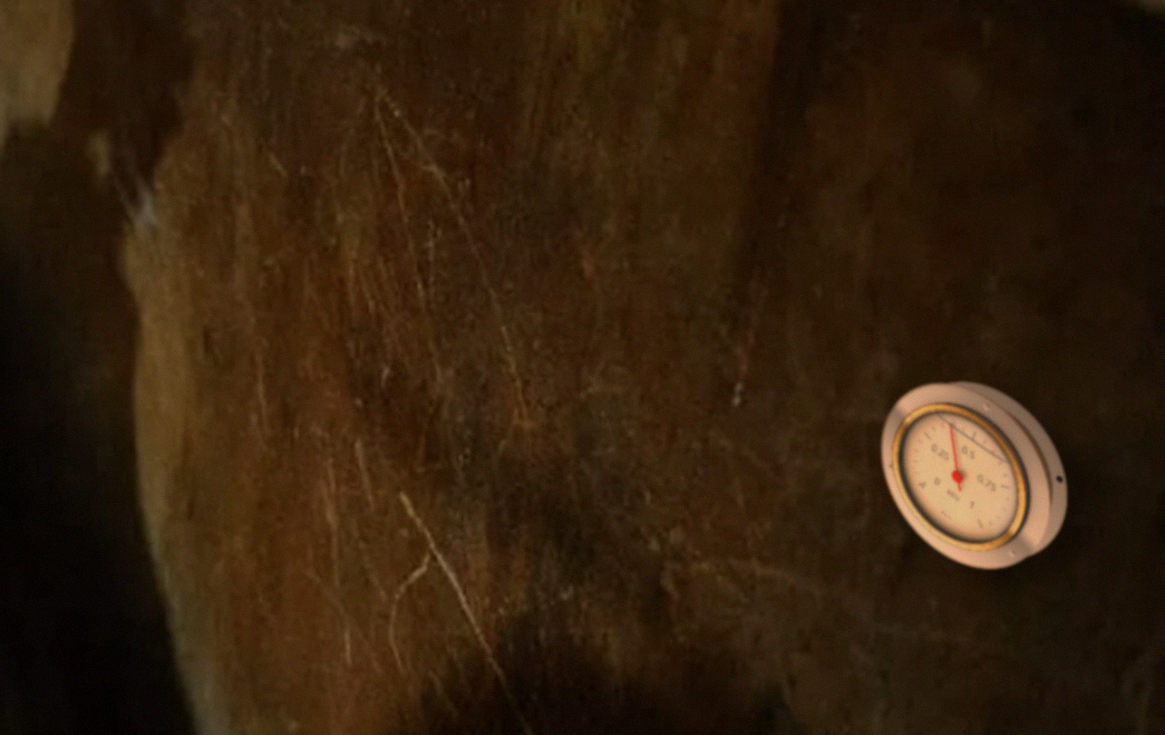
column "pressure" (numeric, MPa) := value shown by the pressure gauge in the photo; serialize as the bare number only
0.4
